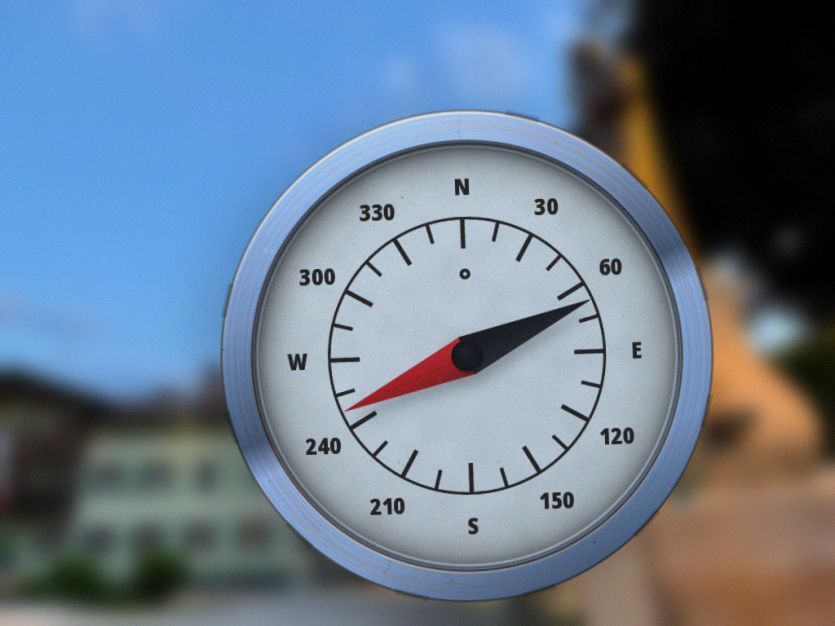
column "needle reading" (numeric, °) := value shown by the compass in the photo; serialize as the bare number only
247.5
